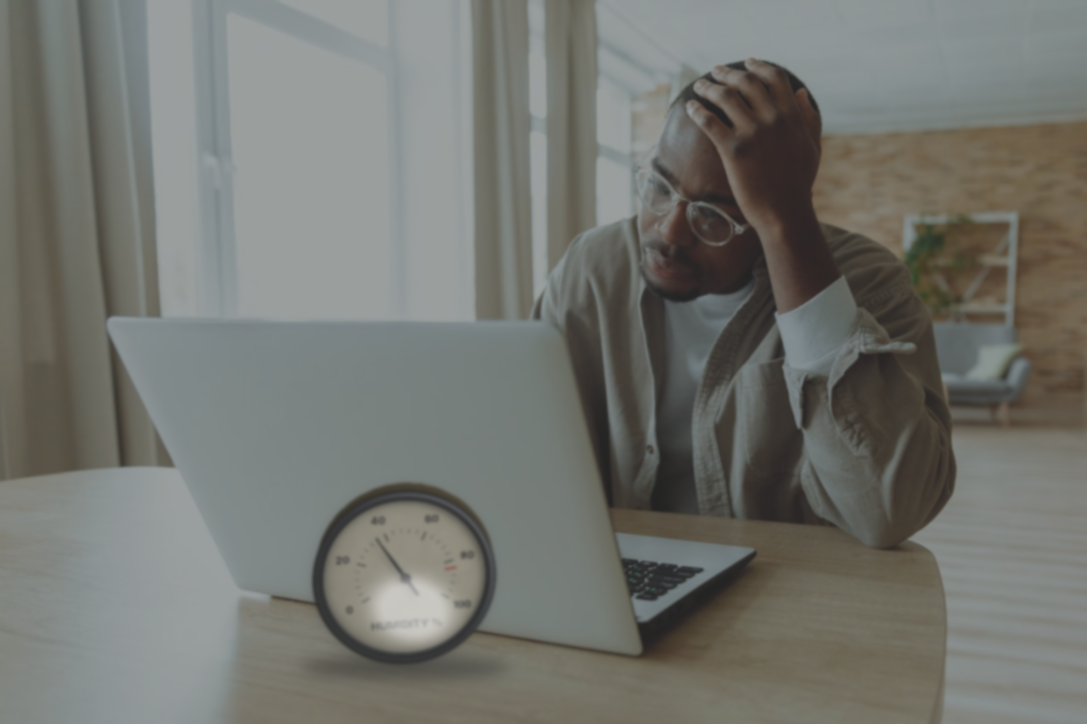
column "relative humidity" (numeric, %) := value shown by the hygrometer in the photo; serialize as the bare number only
36
